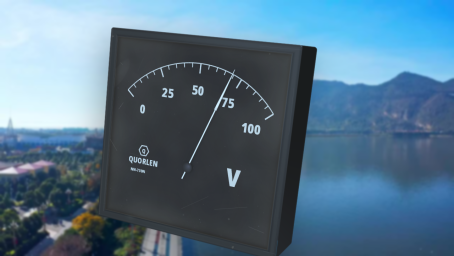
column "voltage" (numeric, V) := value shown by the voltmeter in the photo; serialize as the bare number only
70
